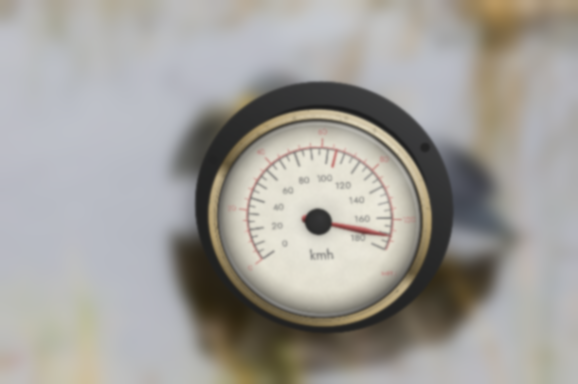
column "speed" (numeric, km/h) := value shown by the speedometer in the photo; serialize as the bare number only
170
